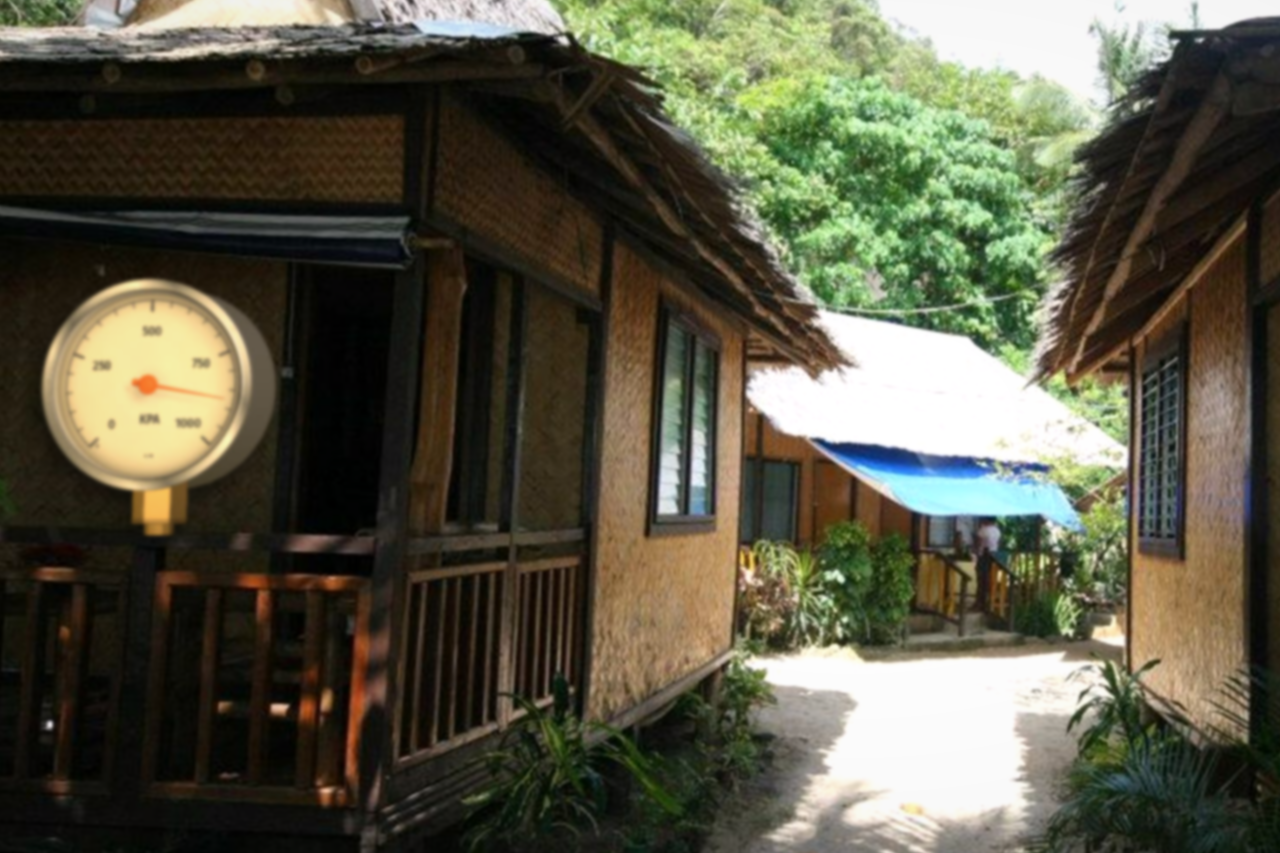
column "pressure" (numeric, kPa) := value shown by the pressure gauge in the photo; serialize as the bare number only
875
